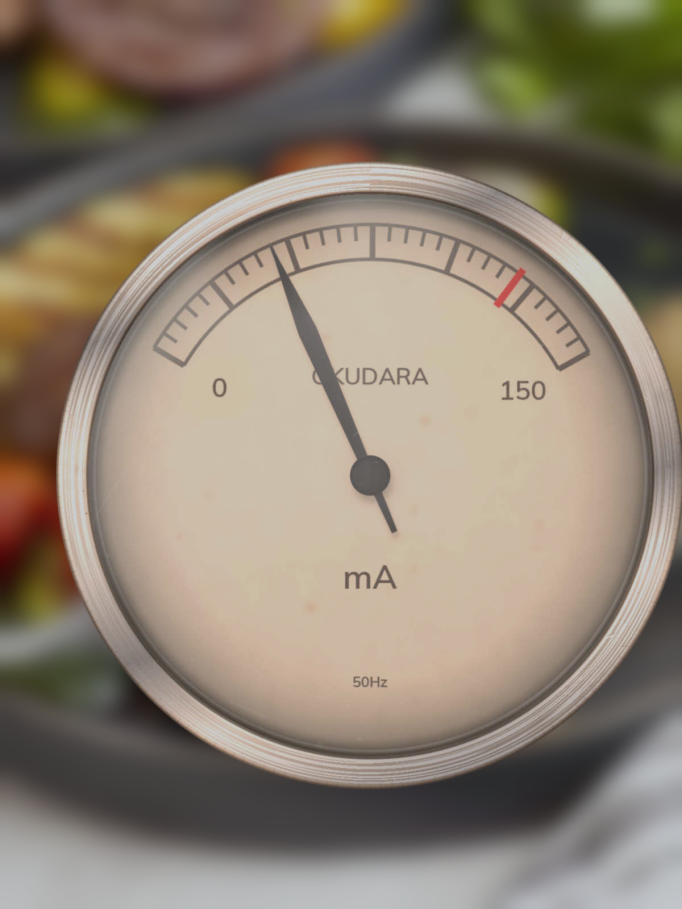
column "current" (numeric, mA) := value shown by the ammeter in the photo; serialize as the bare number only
45
